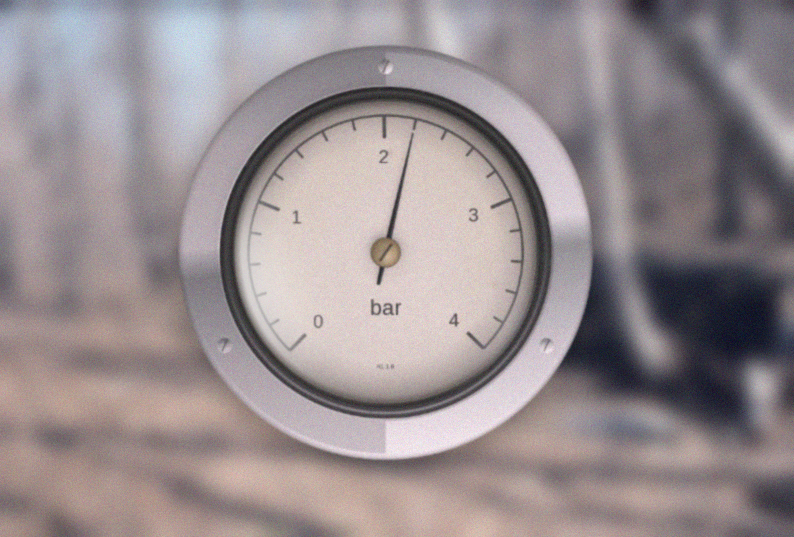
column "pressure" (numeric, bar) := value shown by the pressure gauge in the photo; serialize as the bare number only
2.2
